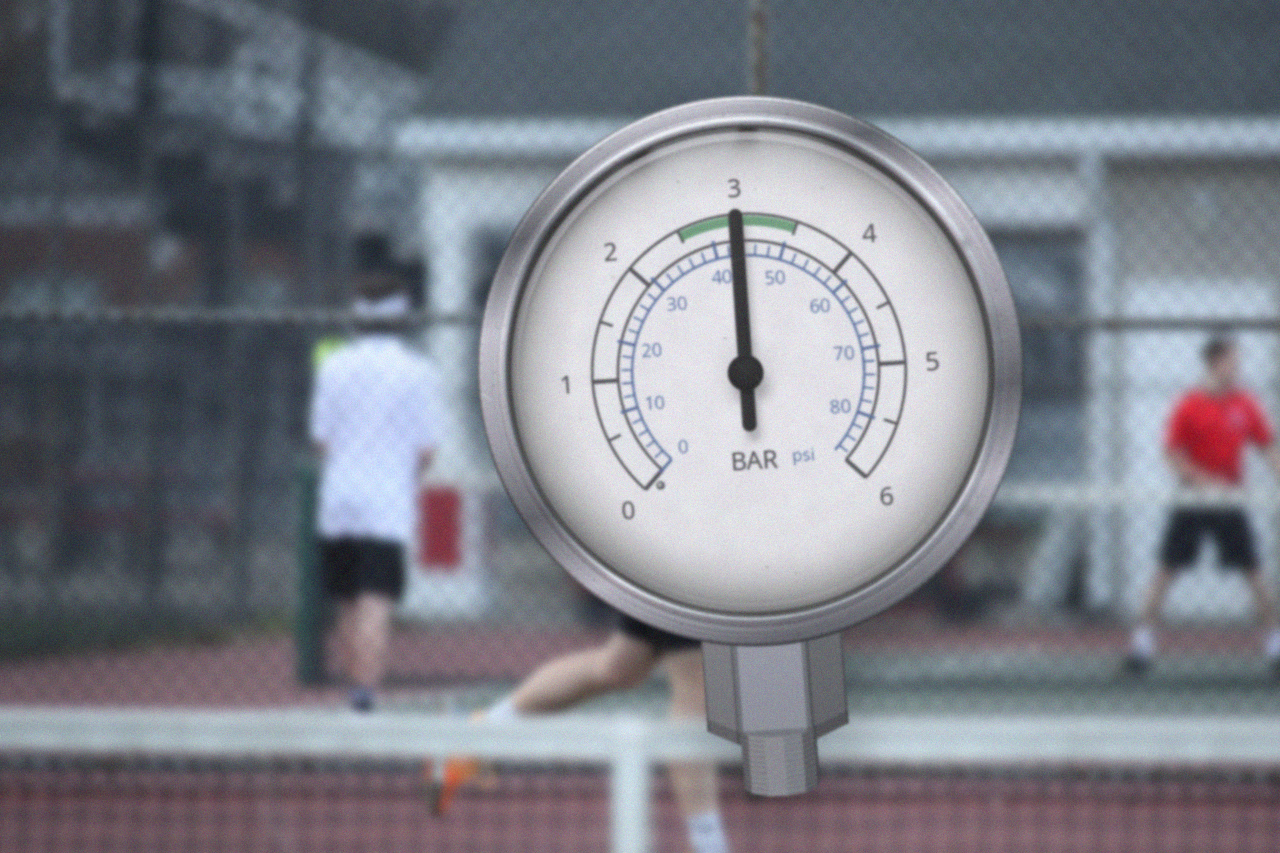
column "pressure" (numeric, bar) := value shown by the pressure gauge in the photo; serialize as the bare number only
3
